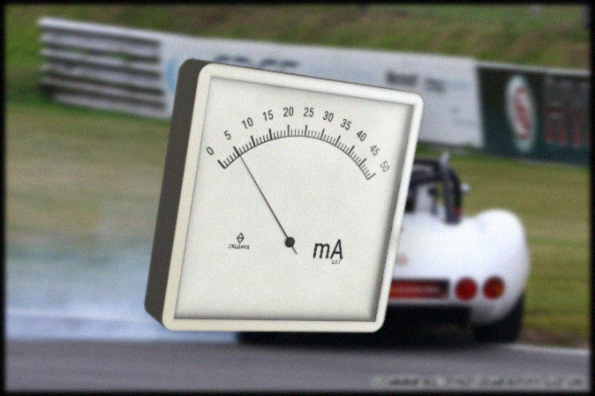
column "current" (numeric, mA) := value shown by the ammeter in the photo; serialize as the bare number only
5
